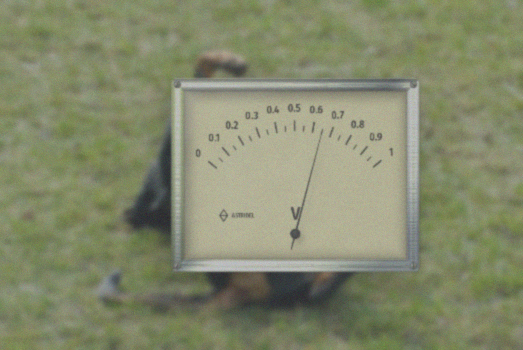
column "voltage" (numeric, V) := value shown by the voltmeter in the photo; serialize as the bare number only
0.65
